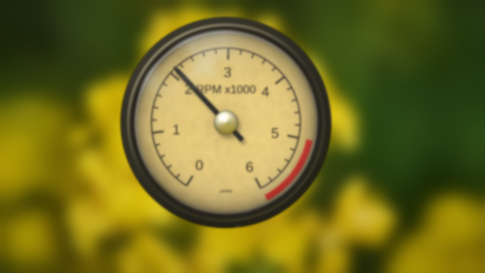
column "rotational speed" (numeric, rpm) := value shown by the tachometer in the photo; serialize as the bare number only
2100
